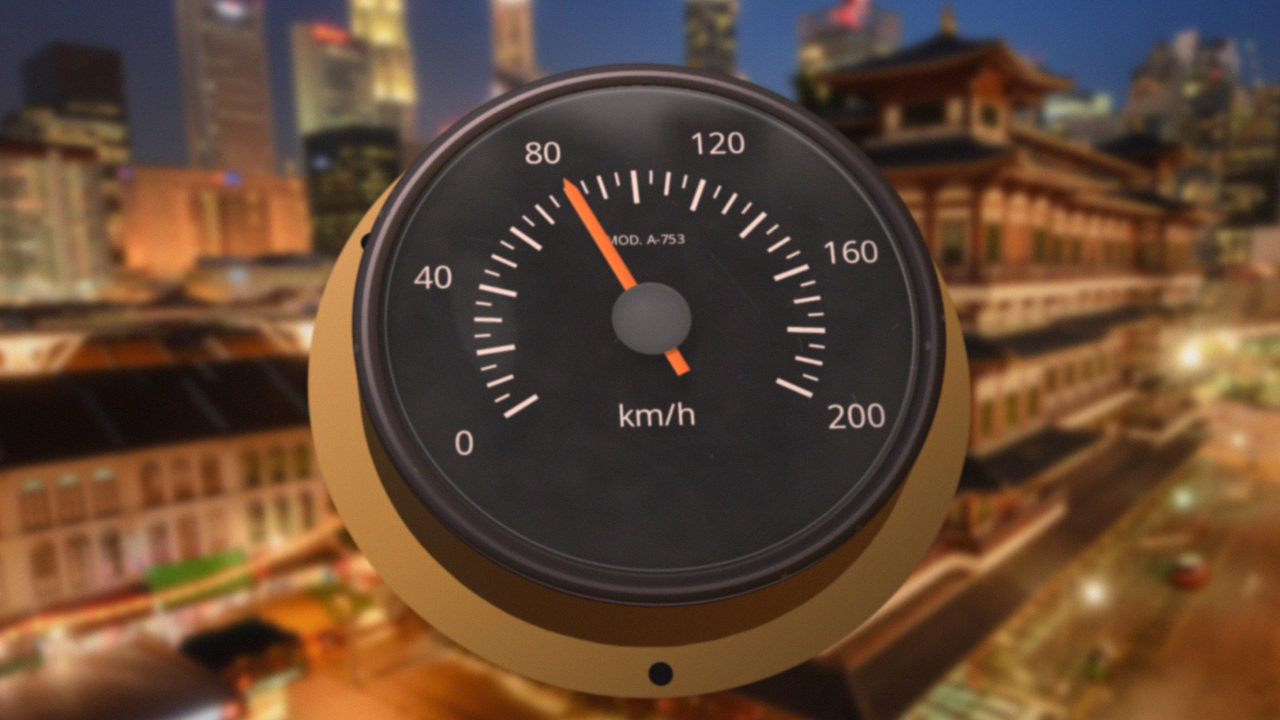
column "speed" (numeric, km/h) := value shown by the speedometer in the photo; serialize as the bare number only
80
